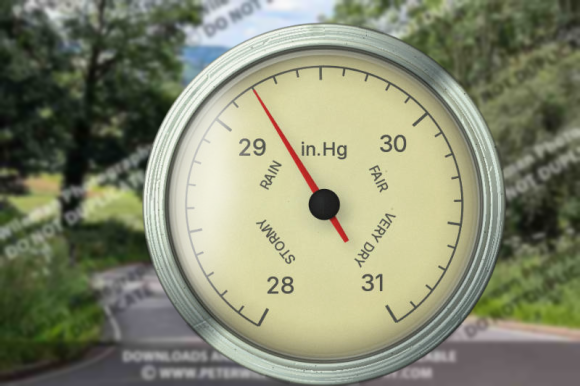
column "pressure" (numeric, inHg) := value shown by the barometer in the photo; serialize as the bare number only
29.2
